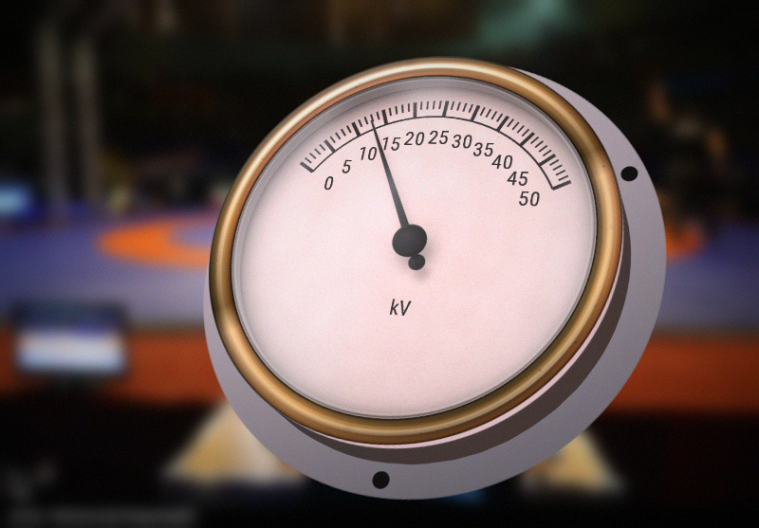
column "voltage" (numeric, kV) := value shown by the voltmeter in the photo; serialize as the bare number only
13
